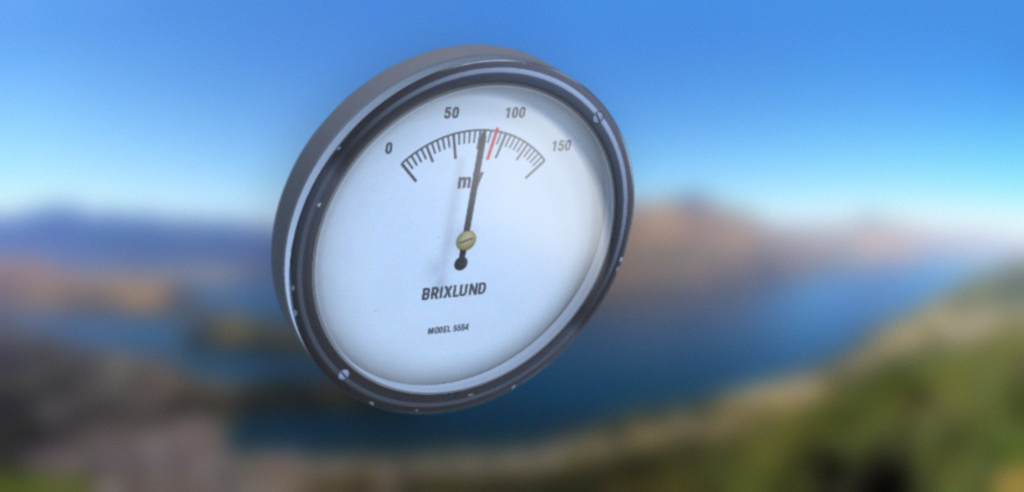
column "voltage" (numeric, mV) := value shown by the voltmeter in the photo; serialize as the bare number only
75
